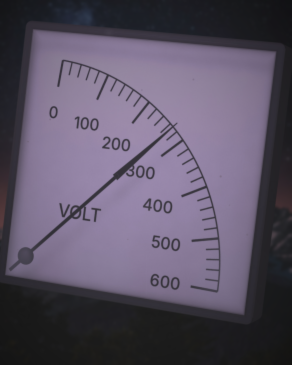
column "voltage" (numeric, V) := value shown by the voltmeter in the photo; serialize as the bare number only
270
